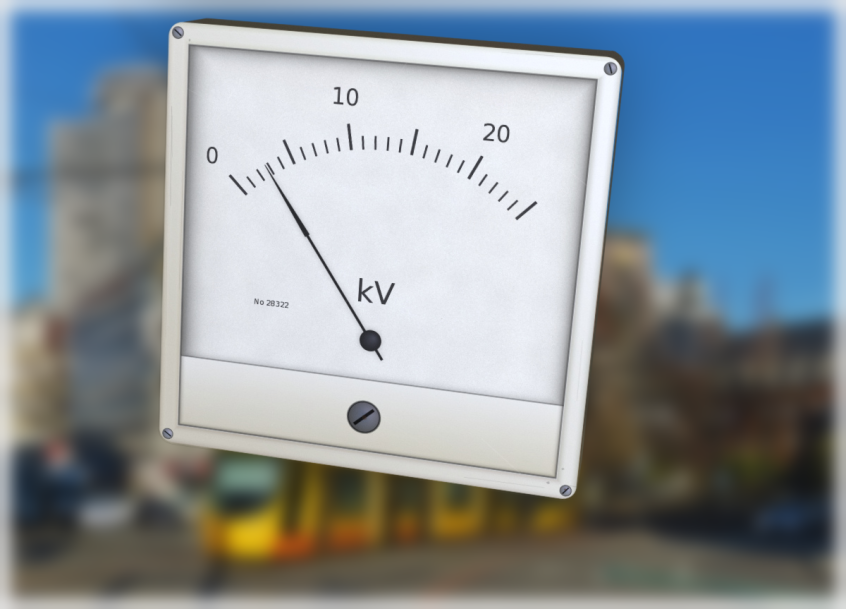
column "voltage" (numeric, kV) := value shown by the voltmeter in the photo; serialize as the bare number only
3
